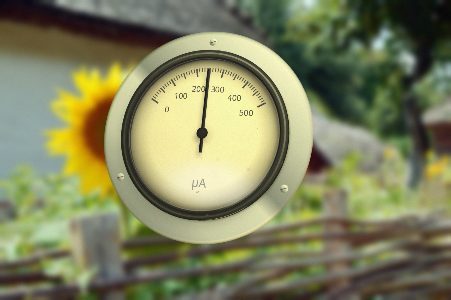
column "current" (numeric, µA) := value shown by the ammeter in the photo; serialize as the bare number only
250
